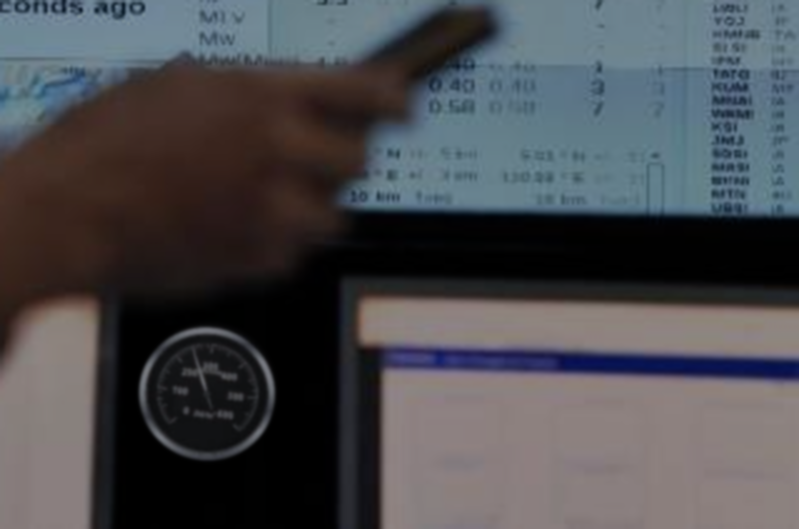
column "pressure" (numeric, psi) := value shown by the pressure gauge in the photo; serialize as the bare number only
250
